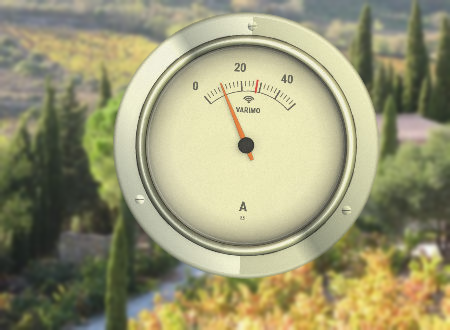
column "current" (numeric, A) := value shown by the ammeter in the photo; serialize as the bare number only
10
